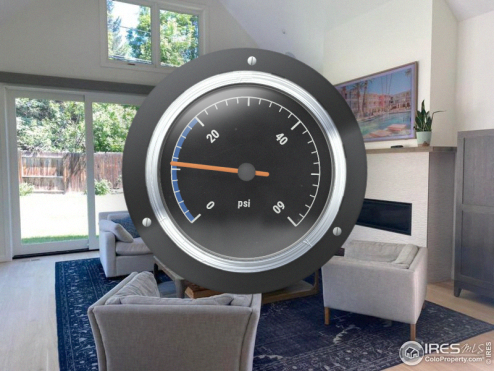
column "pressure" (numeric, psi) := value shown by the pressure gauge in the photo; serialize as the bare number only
11
